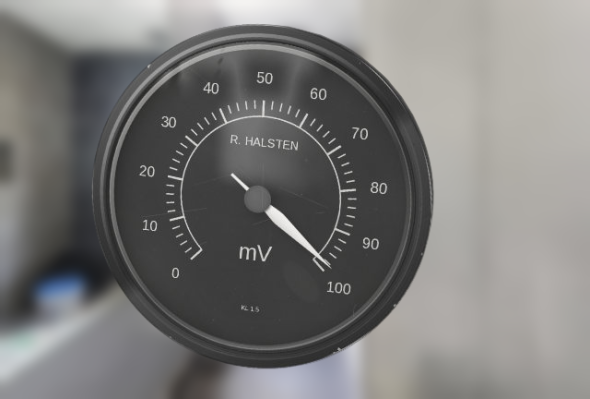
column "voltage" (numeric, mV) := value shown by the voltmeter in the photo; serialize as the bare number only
98
